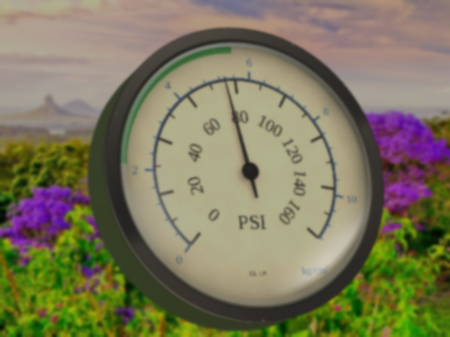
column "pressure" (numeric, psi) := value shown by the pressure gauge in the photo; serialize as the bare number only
75
